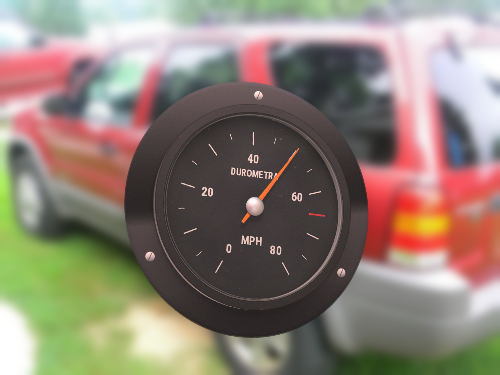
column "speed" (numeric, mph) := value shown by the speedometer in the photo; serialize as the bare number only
50
